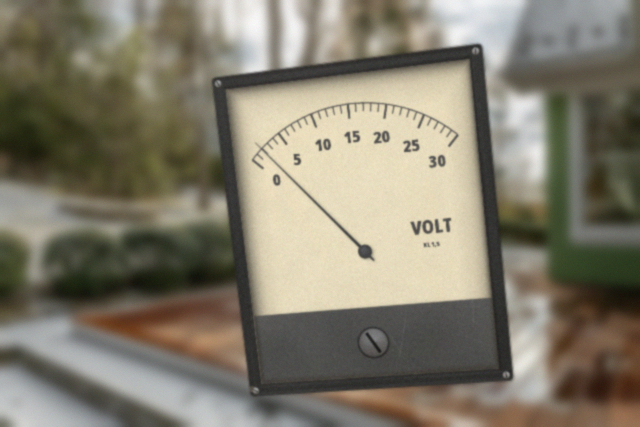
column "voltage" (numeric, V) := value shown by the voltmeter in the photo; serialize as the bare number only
2
